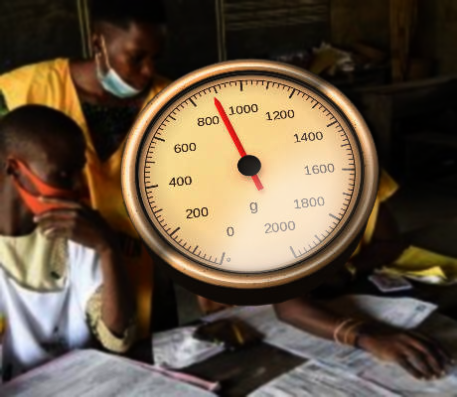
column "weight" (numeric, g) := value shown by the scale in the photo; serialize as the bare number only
880
